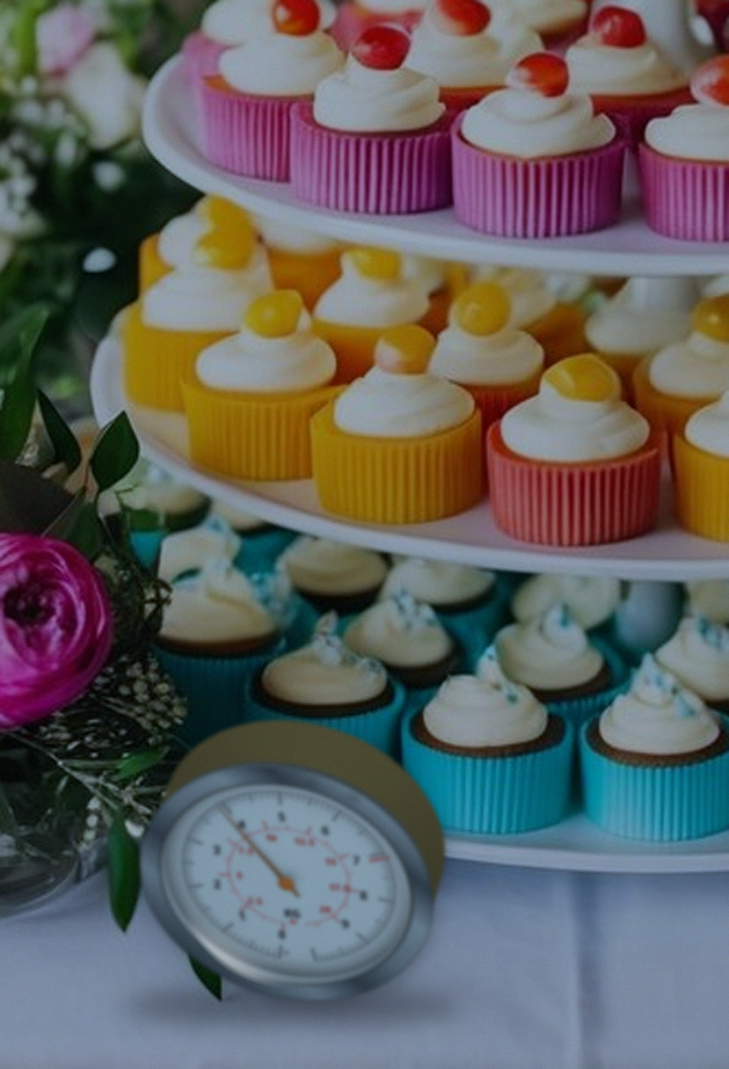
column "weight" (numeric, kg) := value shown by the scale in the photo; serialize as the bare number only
4
